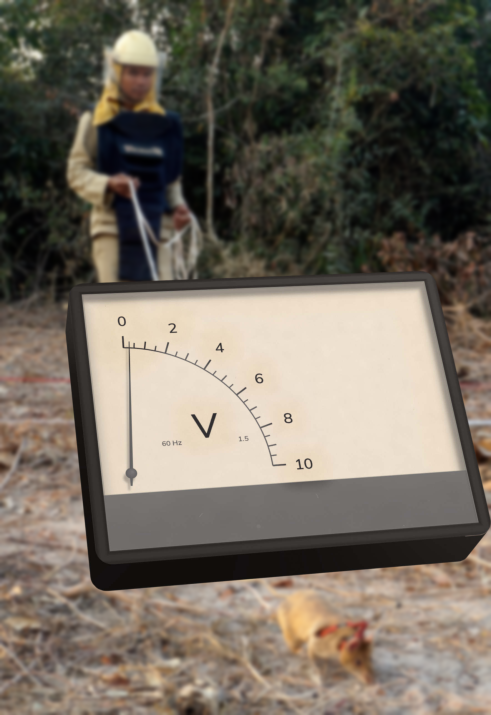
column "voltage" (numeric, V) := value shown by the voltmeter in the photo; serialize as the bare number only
0.25
